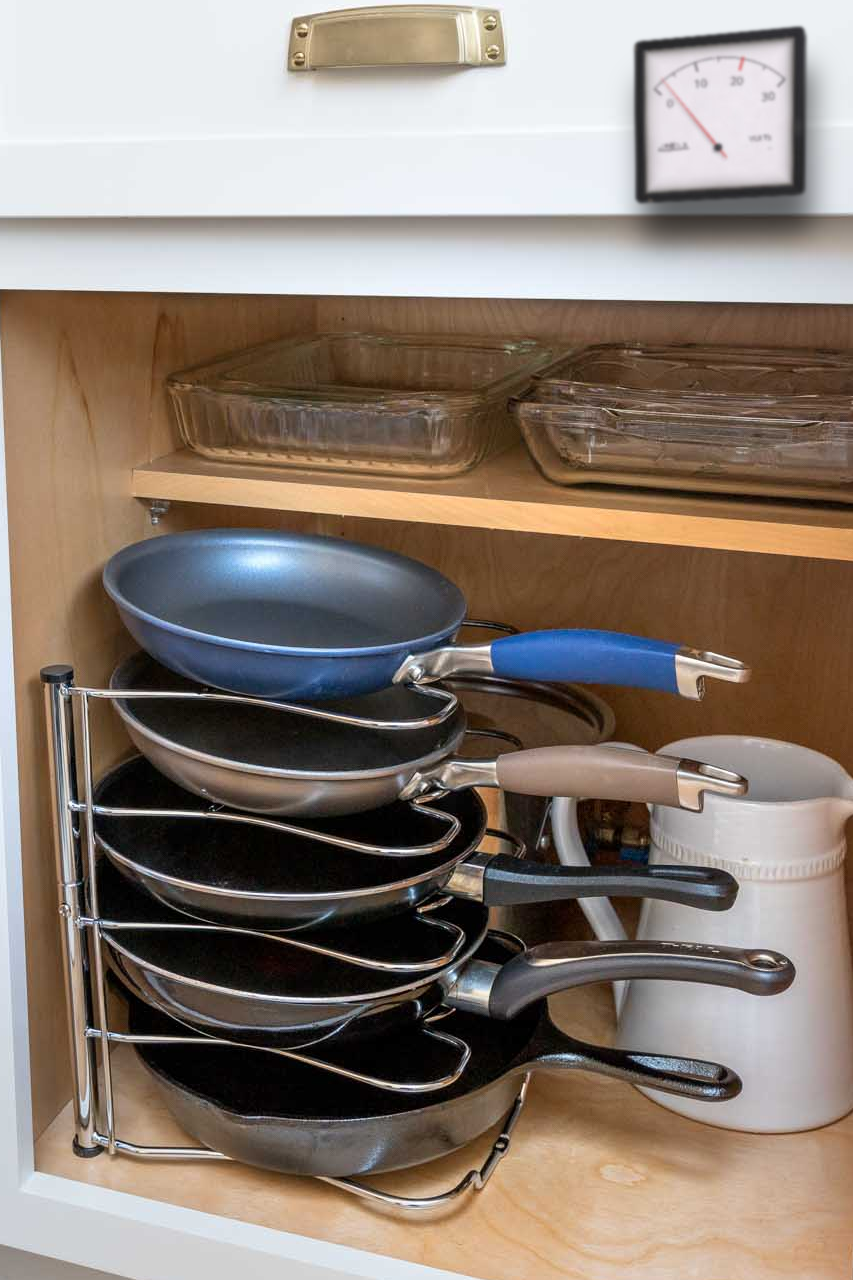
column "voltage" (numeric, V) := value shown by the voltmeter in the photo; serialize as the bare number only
2.5
